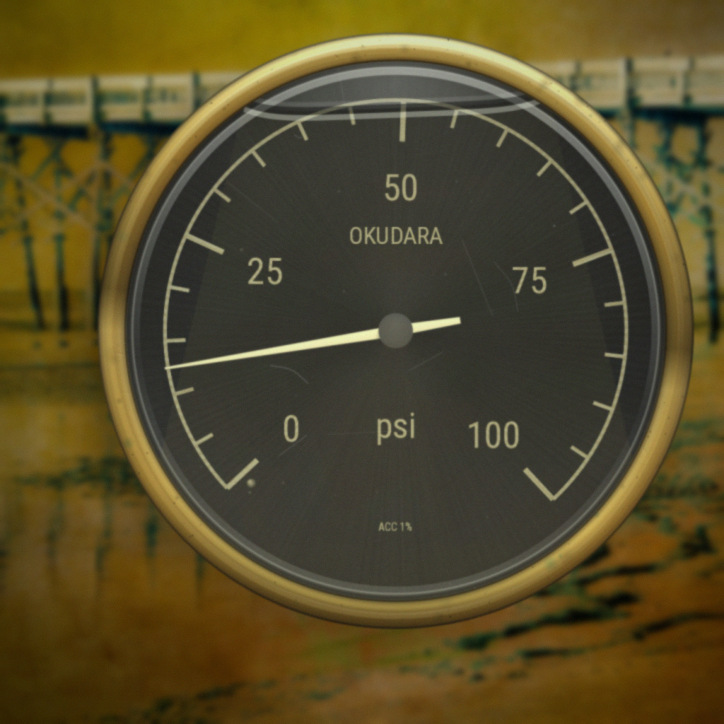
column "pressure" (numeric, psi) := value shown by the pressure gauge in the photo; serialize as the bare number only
12.5
